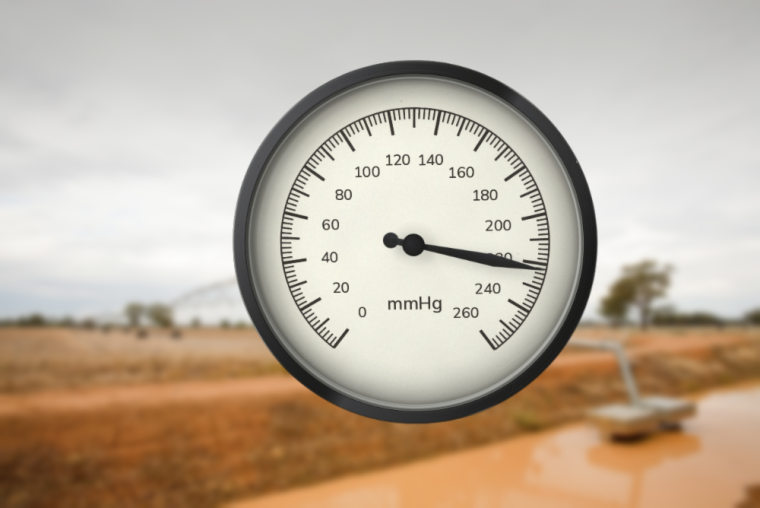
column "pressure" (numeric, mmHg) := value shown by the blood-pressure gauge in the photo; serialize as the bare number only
222
